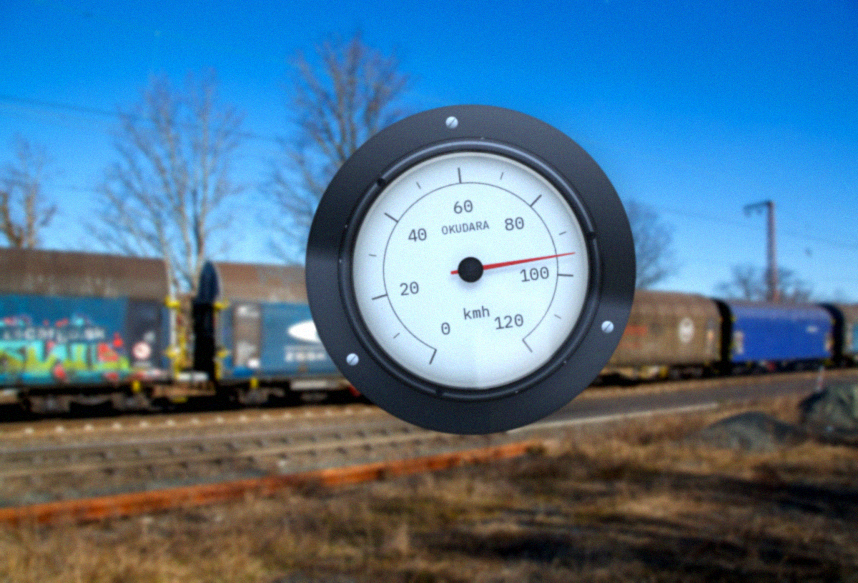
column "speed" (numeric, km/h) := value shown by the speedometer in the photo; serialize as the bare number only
95
